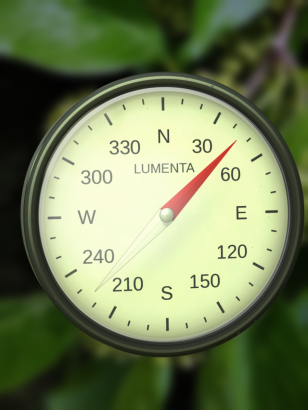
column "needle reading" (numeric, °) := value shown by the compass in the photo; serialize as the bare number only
45
